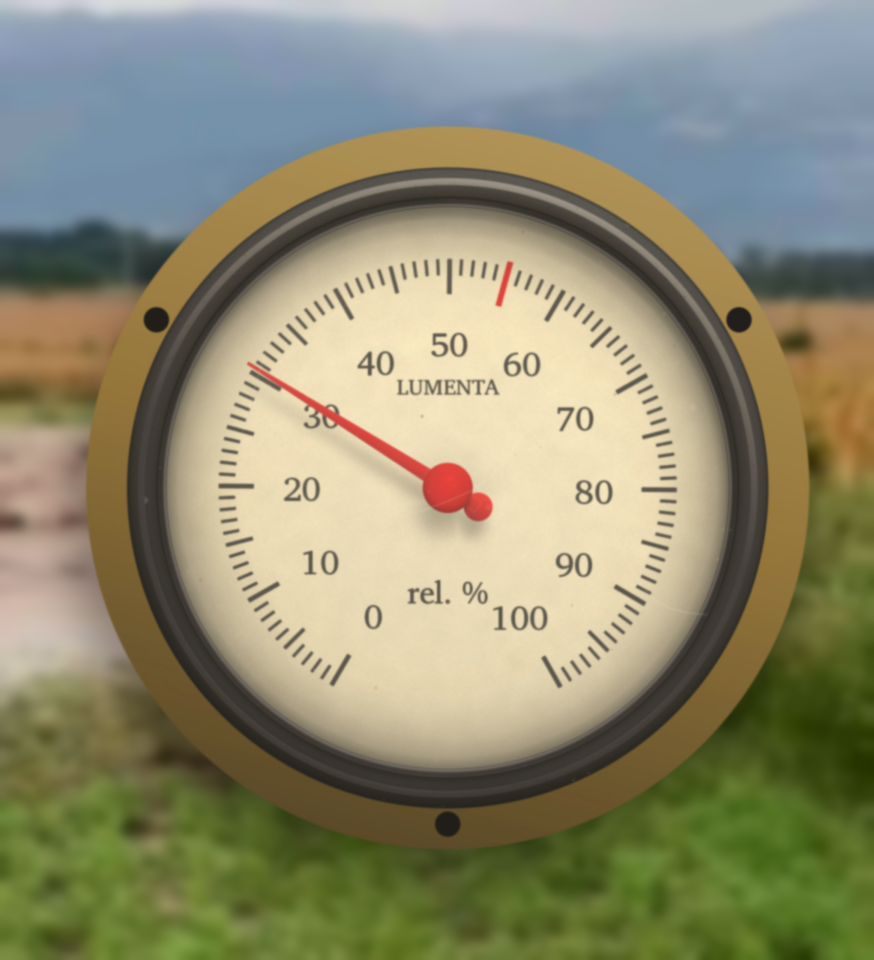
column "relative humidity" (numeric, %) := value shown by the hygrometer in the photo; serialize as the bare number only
30.5
